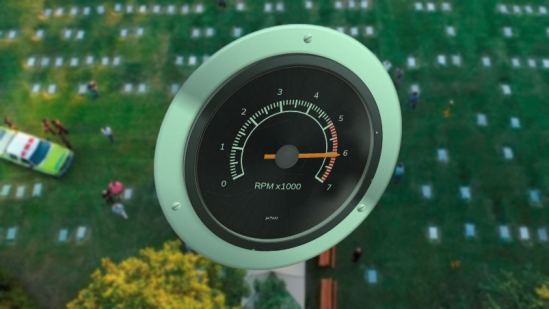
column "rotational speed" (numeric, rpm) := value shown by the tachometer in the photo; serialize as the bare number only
6000
